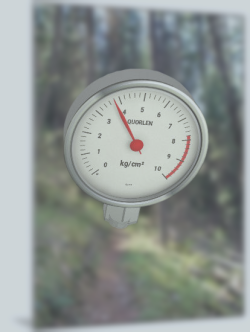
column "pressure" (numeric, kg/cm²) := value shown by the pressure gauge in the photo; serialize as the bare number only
3.8
